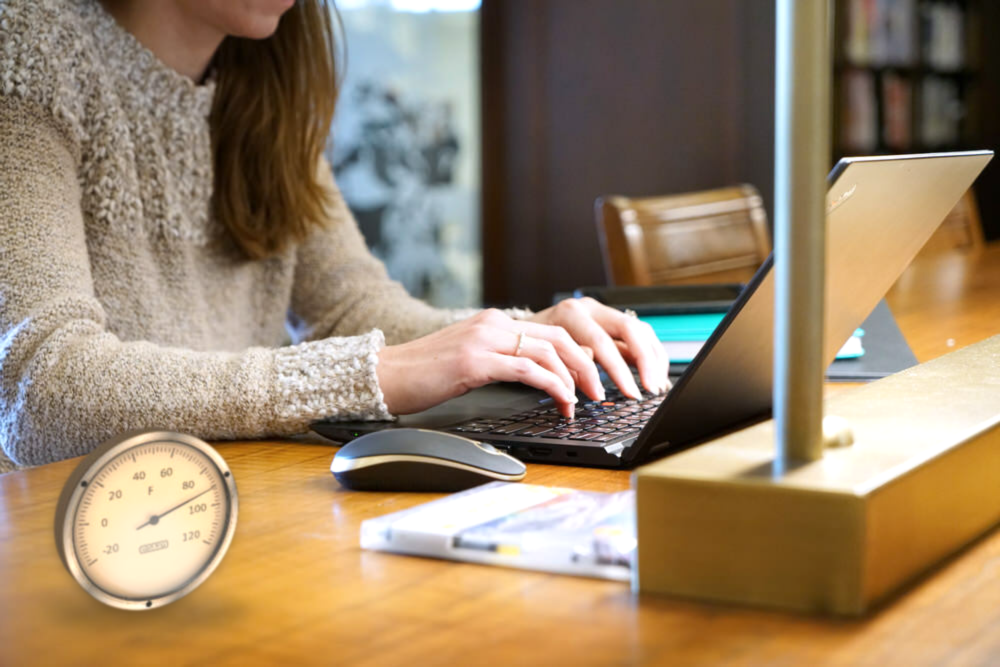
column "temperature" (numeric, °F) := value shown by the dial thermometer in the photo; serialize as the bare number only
90
